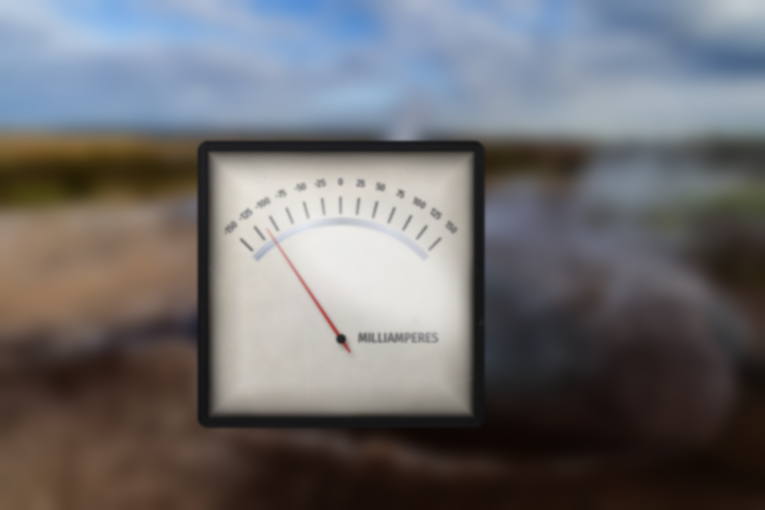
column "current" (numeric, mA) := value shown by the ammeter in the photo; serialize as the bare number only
-112.5
